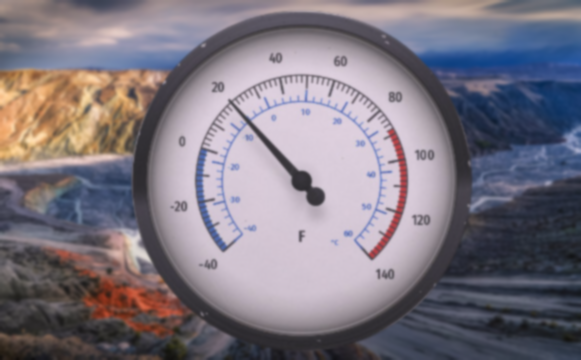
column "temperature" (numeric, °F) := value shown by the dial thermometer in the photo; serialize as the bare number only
20
